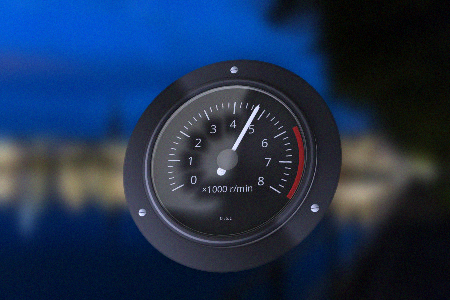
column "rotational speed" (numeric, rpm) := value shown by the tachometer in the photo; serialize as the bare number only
4800
